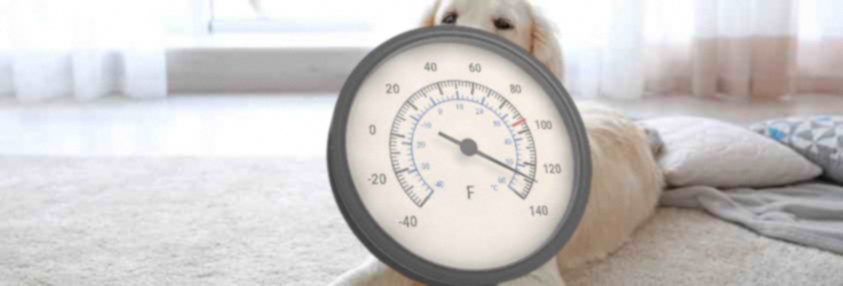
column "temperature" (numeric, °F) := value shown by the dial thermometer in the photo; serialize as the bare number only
130
